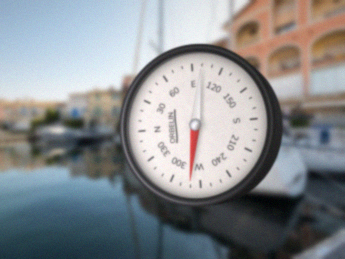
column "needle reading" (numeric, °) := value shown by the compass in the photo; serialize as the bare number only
280
